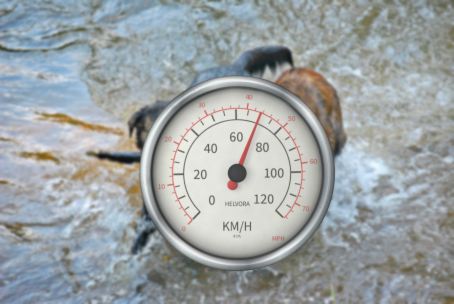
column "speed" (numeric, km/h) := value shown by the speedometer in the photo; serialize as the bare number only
70
